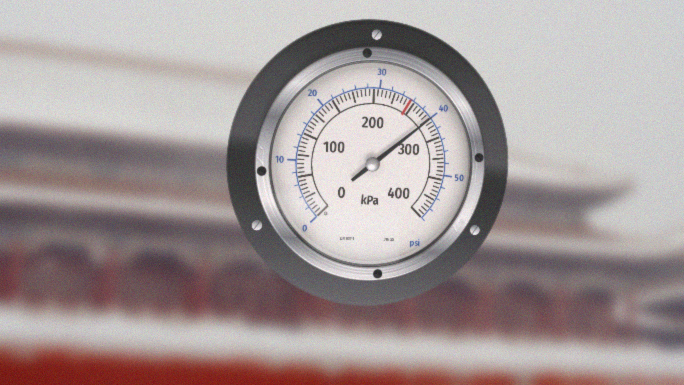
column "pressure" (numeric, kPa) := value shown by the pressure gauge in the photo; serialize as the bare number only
275
